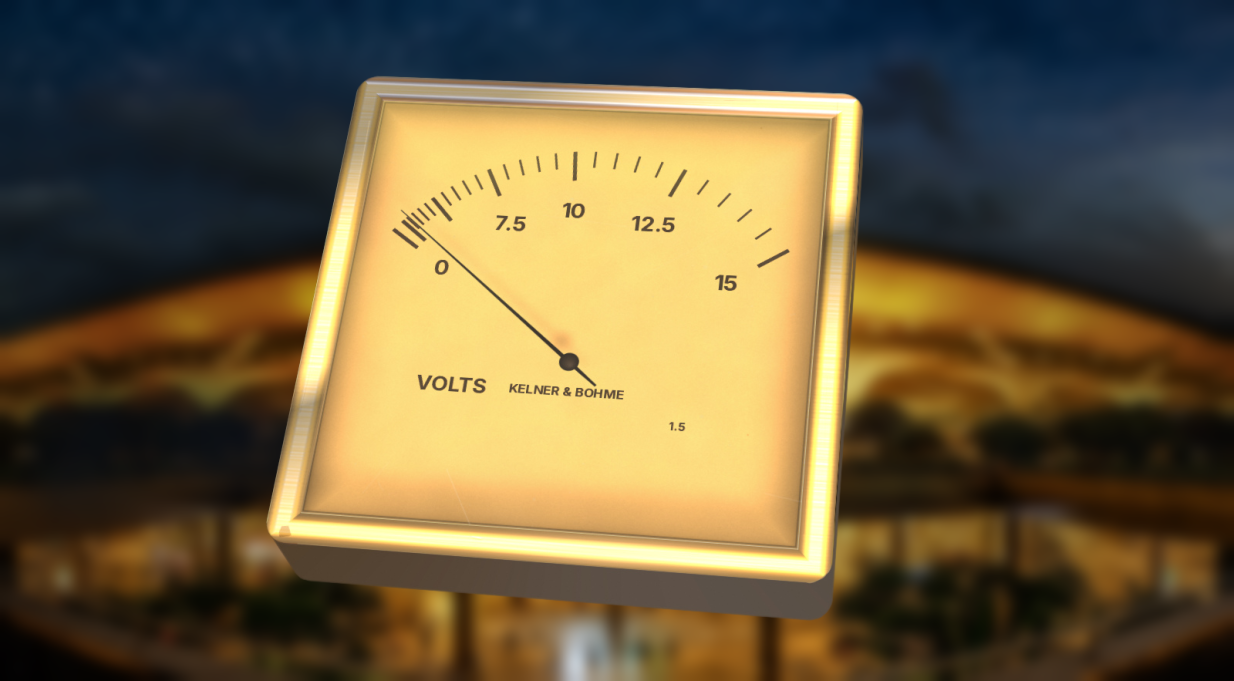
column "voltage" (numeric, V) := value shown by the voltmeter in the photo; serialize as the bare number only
3
